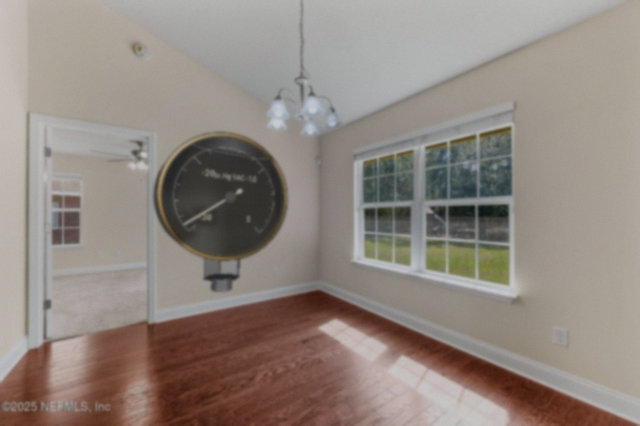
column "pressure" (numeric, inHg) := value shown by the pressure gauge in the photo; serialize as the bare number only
-29
